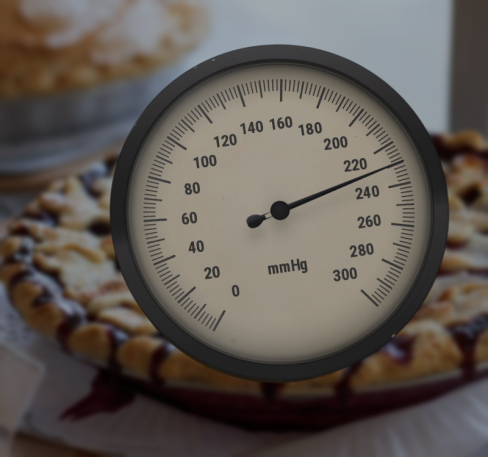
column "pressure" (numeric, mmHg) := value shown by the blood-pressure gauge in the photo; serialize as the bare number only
230
